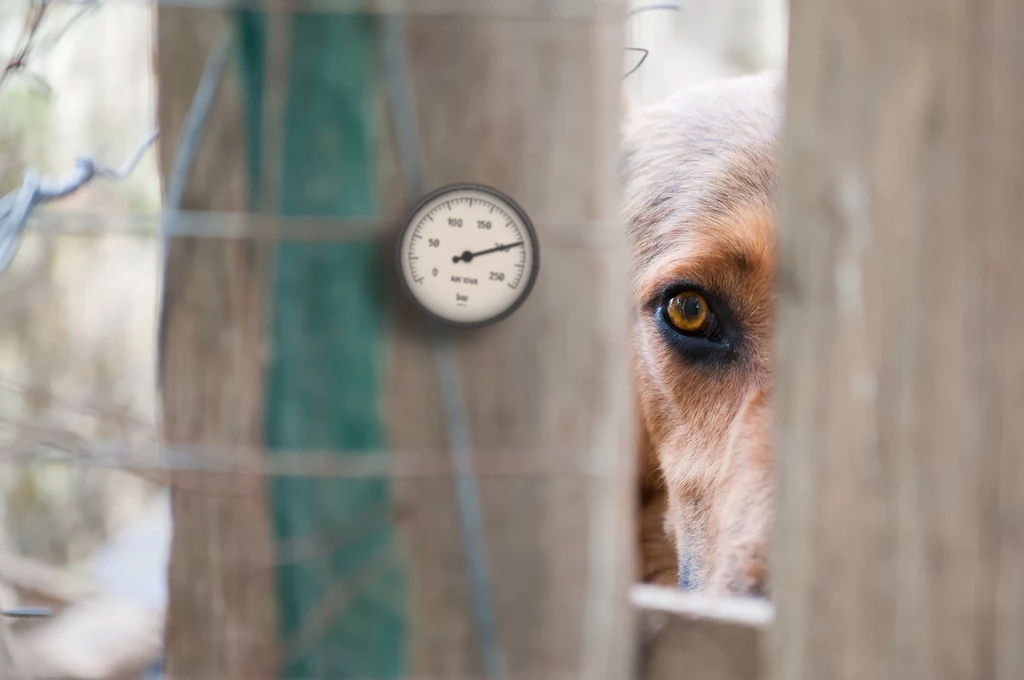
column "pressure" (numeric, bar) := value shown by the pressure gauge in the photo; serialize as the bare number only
200
